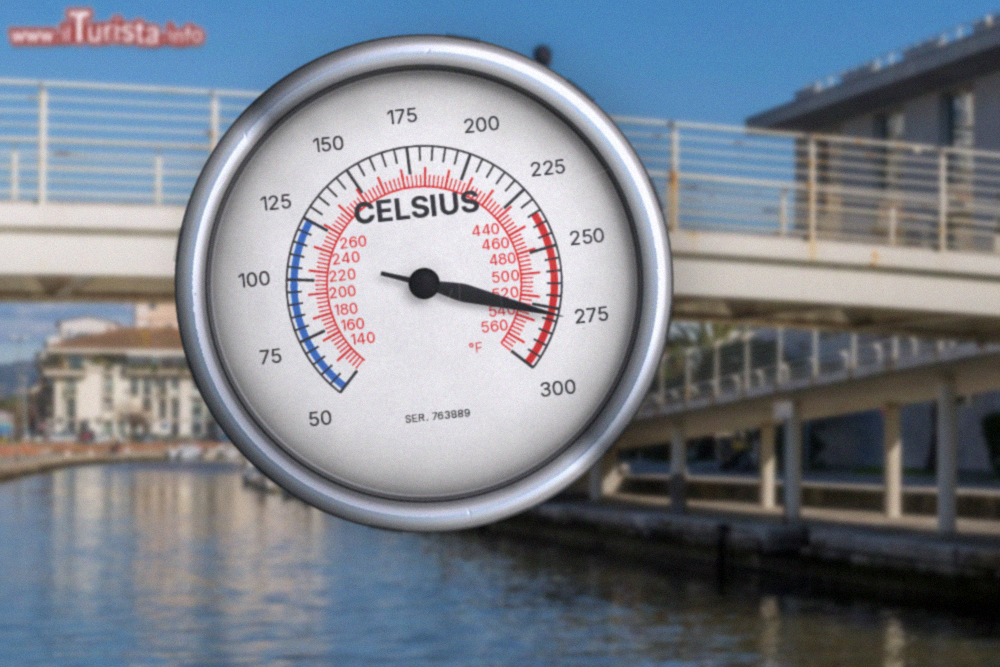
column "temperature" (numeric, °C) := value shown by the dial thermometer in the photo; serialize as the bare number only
277.5
